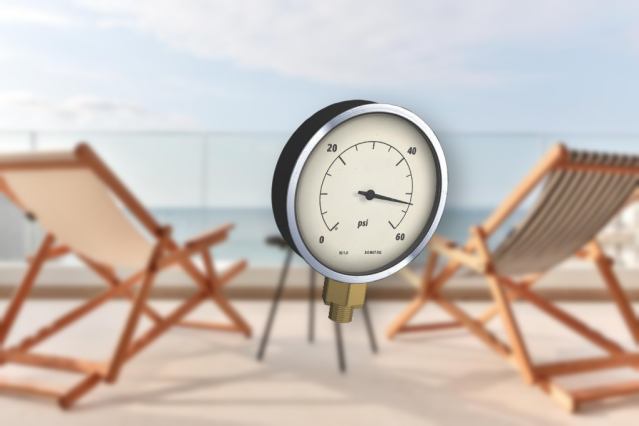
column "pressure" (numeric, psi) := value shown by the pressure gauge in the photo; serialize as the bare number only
52.5
